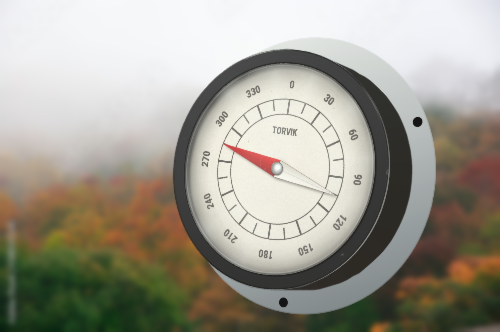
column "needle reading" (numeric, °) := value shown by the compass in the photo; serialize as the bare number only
285
